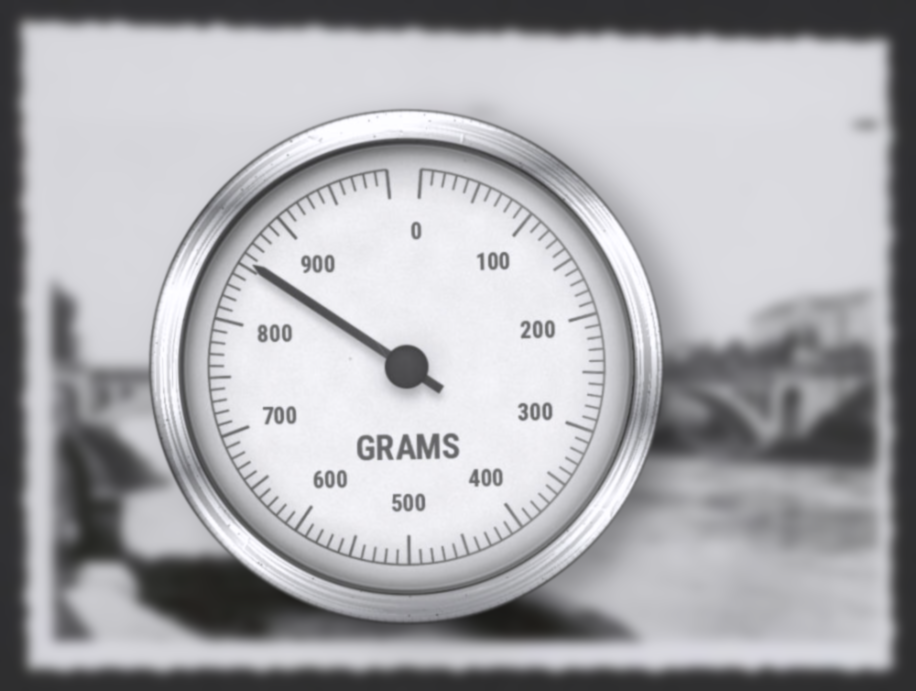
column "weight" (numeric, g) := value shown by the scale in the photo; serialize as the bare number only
855
